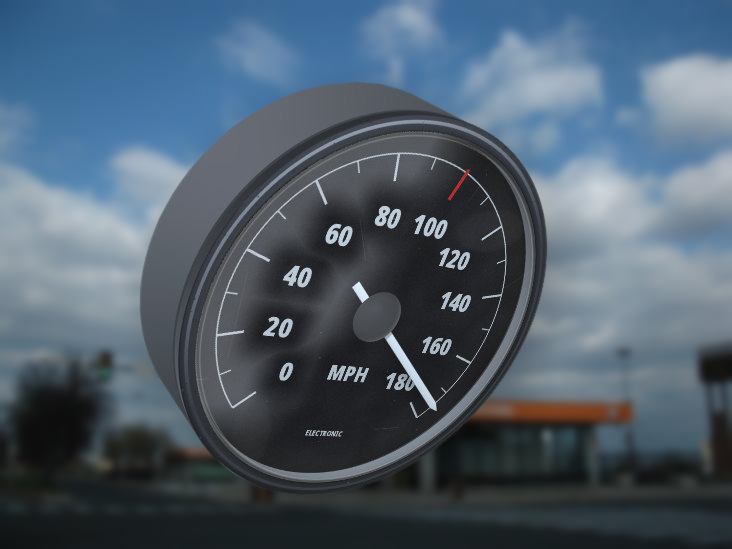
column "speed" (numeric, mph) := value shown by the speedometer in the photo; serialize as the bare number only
175
